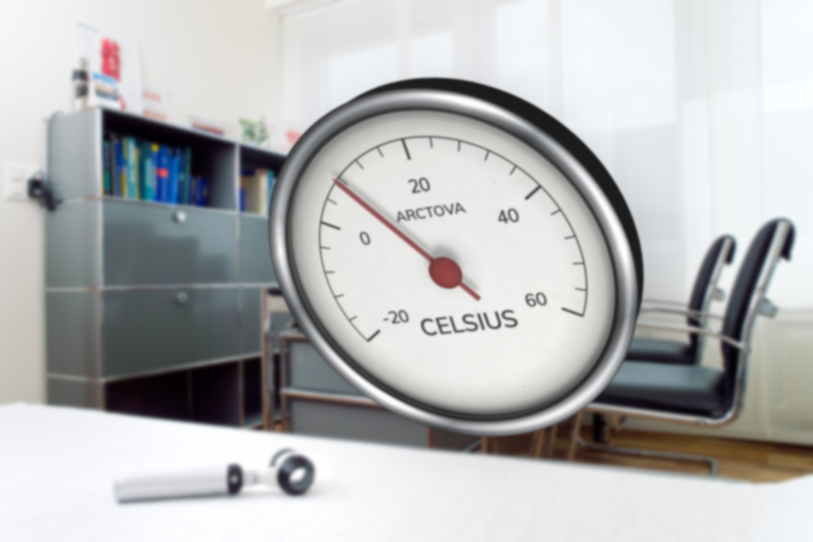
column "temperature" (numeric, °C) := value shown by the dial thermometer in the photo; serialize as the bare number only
8
